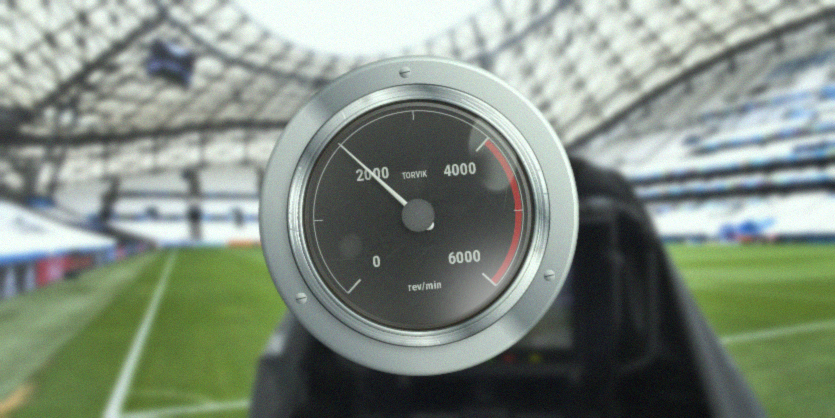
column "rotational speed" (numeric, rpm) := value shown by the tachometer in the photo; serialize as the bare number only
2000
